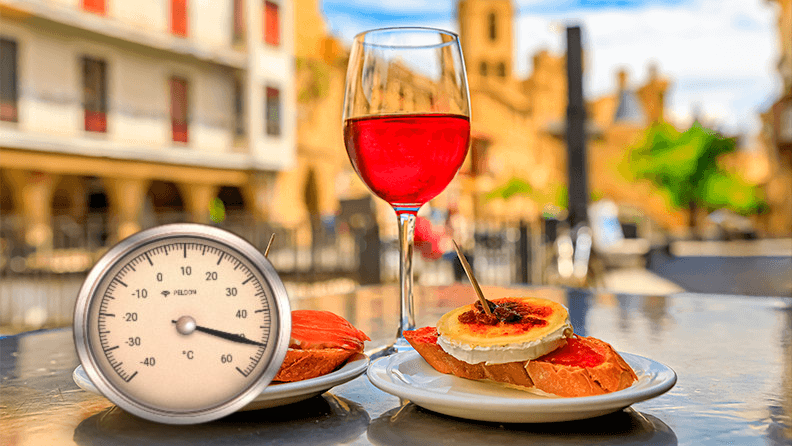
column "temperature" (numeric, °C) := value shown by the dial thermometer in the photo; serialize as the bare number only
50
